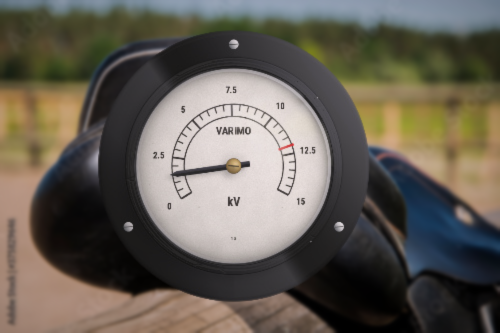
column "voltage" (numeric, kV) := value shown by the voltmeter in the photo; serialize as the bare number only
1.5
